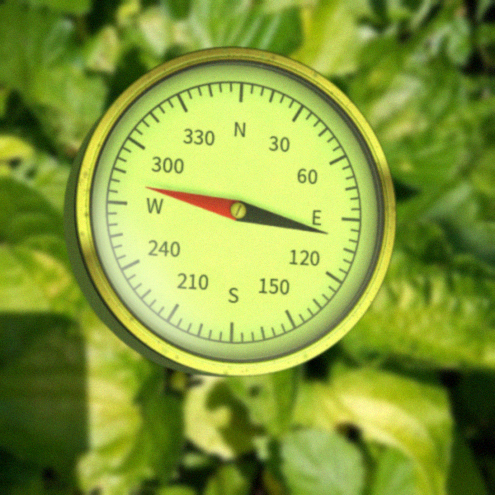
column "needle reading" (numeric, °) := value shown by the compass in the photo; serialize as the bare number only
280
